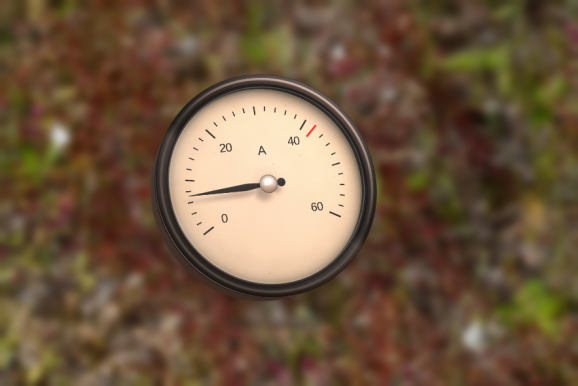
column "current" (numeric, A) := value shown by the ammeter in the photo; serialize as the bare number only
7
